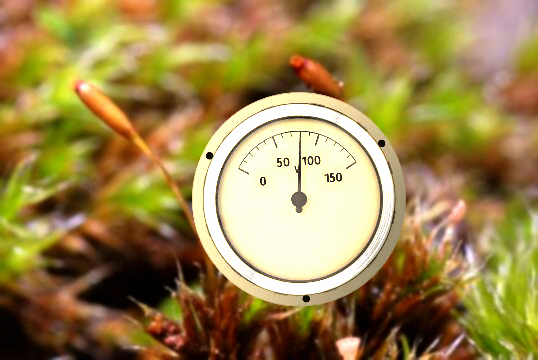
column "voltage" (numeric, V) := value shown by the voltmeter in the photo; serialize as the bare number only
80
